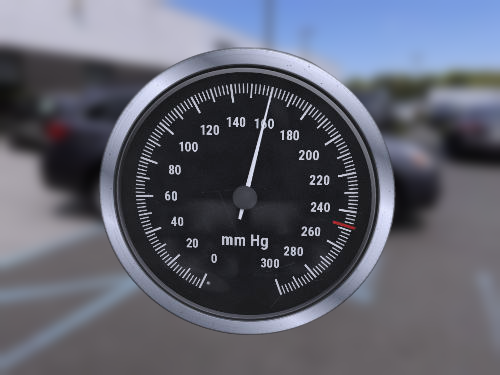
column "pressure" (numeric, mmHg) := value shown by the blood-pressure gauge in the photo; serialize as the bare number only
160
